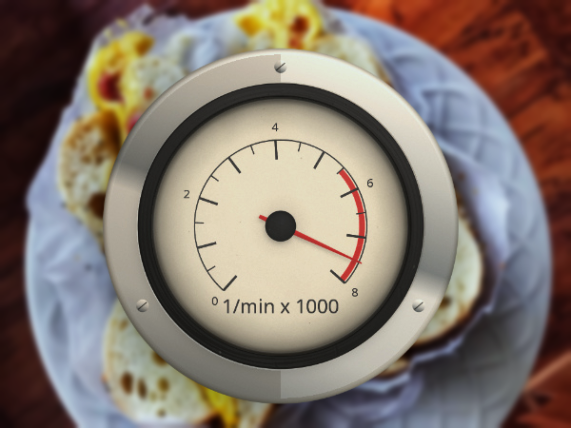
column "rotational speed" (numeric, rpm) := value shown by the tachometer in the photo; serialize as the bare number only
7500
